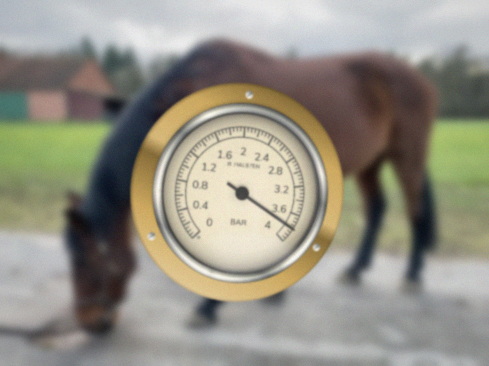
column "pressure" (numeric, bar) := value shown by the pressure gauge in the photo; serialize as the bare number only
3.8
